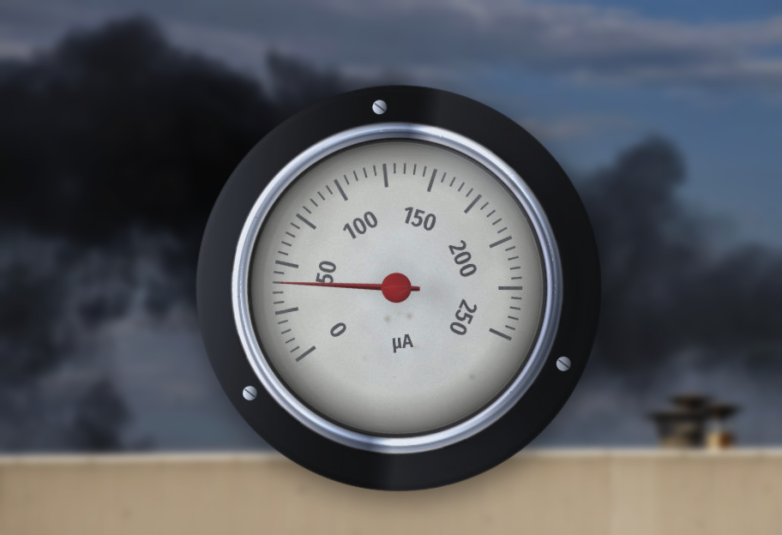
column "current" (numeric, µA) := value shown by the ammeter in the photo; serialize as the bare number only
40
